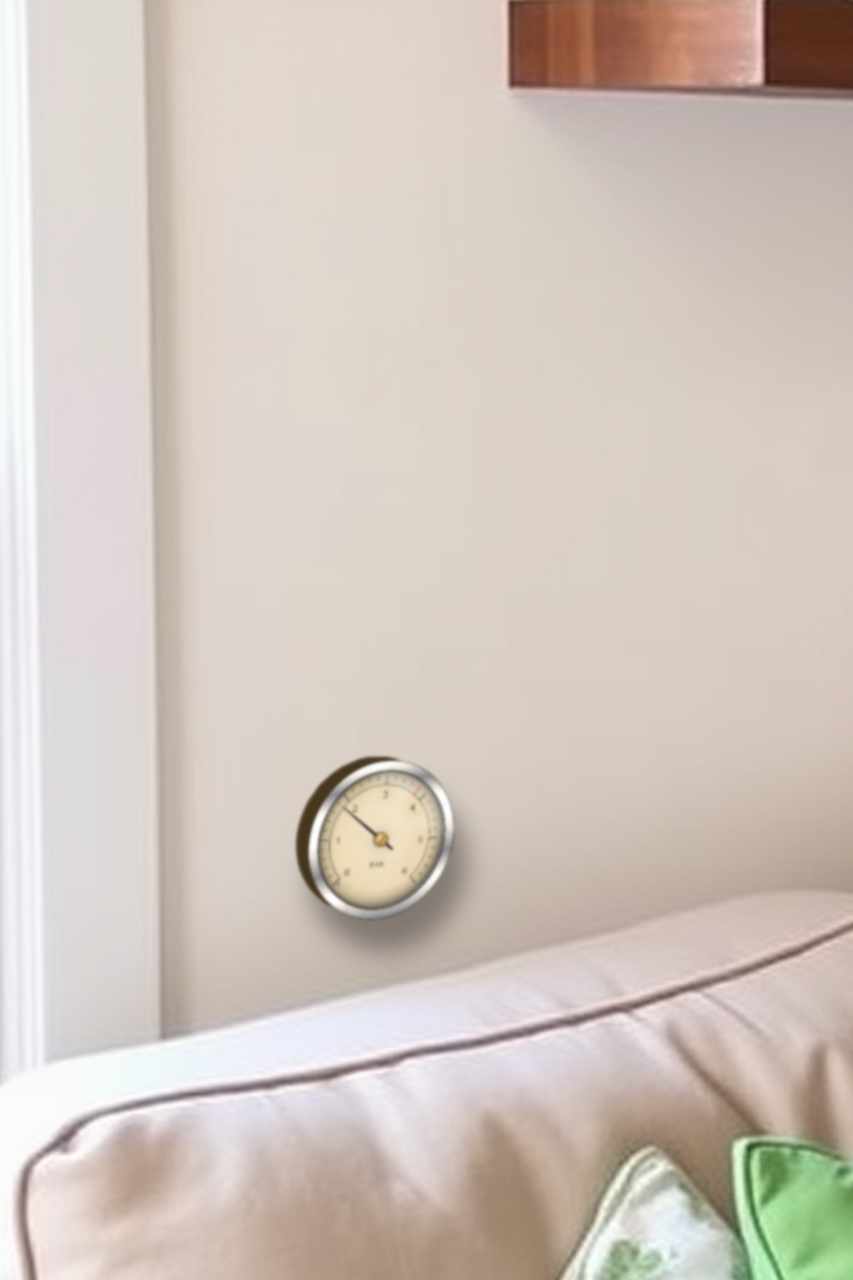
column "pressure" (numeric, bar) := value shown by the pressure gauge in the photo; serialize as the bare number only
1.8
